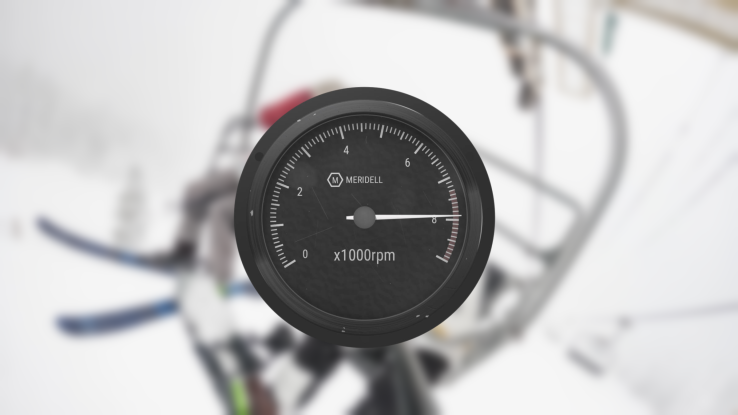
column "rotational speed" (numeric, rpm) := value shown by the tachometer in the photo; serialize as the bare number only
7900
